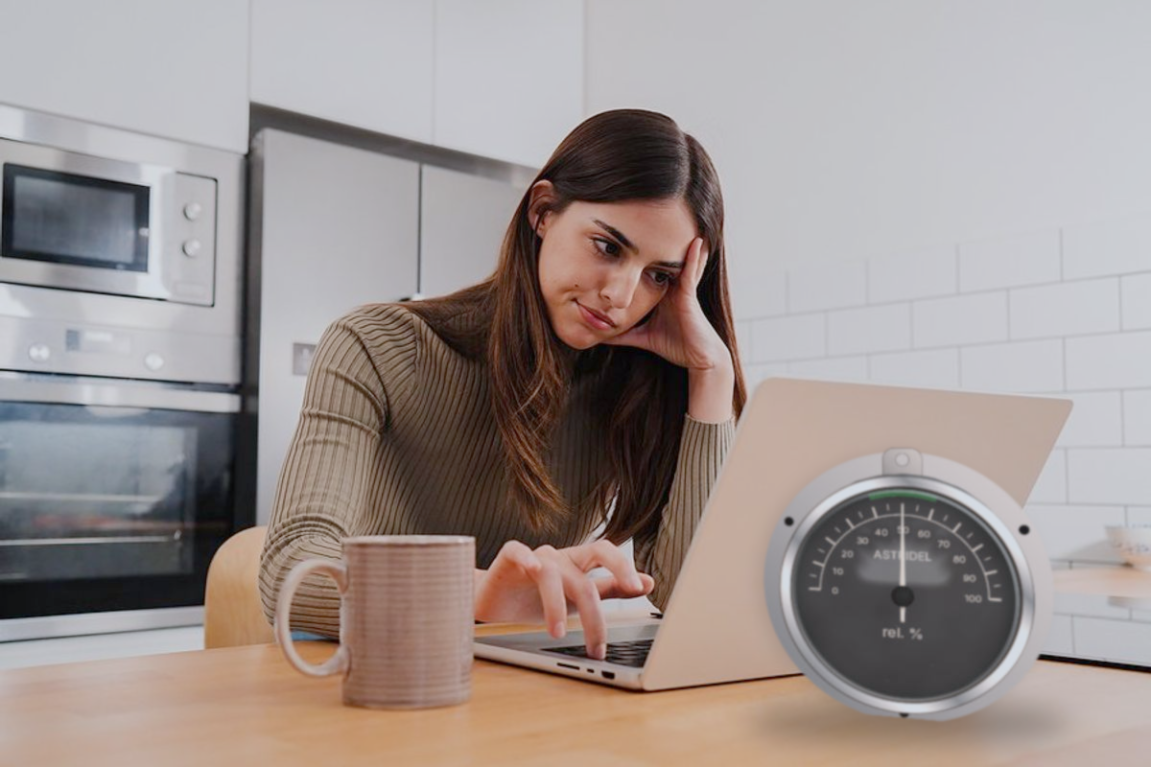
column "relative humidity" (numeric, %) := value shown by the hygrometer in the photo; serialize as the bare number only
50
